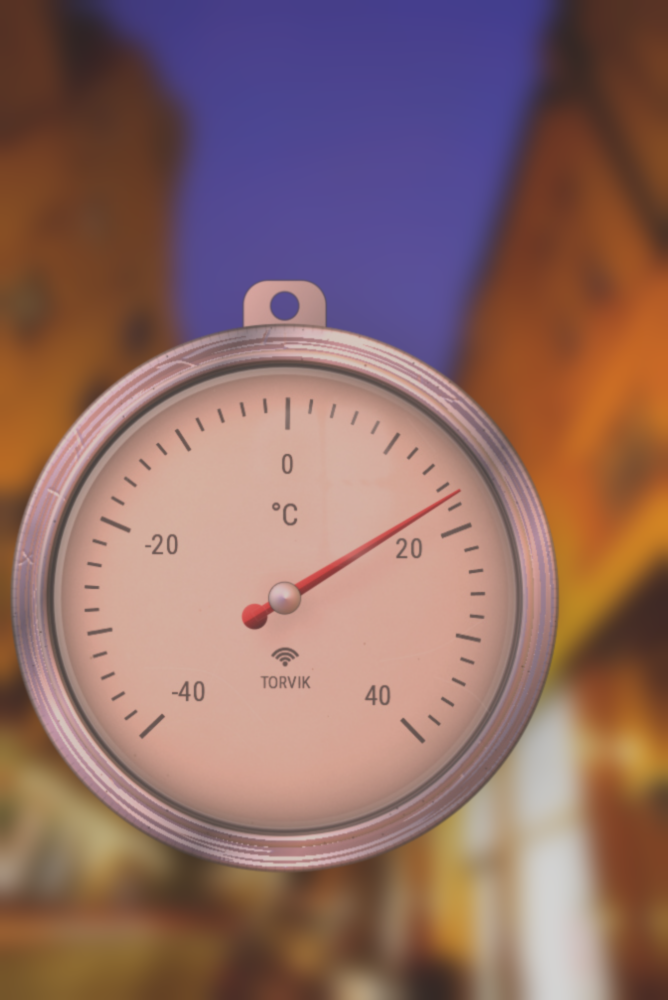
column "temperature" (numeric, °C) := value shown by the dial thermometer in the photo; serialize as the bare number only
17
